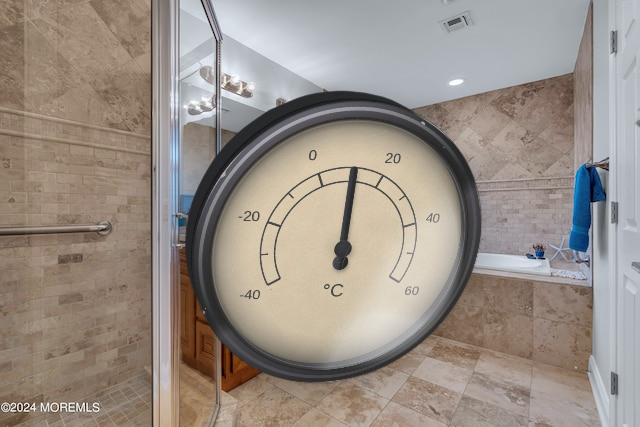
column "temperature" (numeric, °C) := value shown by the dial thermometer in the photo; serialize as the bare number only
10
